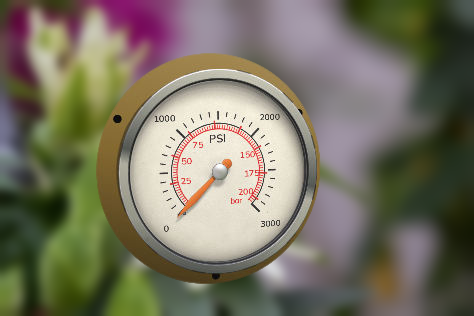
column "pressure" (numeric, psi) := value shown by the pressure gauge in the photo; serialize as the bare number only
0
